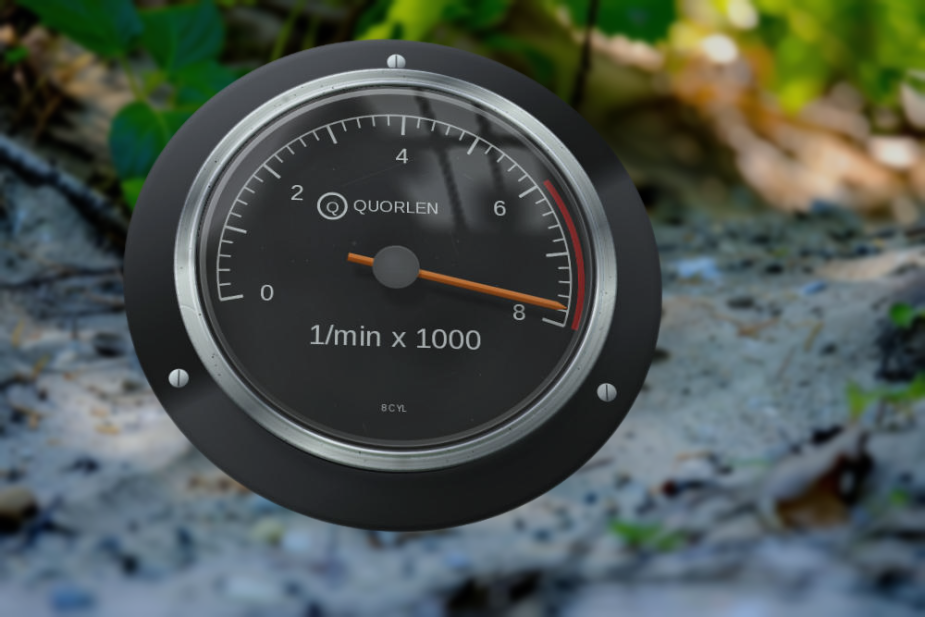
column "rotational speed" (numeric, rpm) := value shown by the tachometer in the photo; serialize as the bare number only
7800
